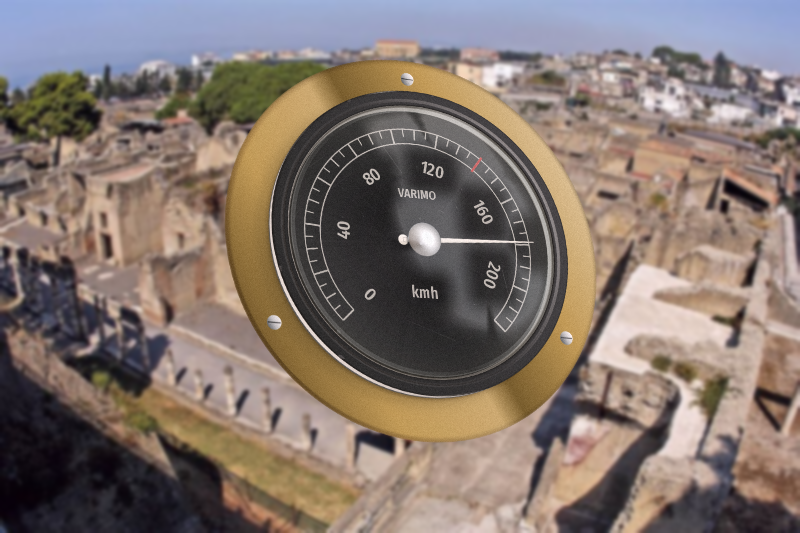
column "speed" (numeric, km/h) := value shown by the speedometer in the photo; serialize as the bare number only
180
